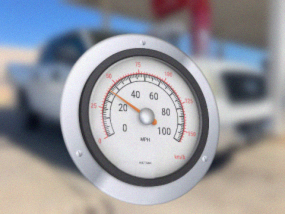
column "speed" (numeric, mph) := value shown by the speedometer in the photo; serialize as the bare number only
25
